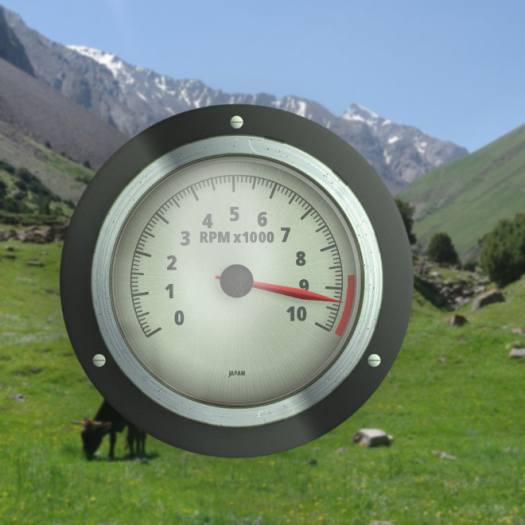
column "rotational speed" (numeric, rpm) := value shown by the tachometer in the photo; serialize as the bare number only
9300
